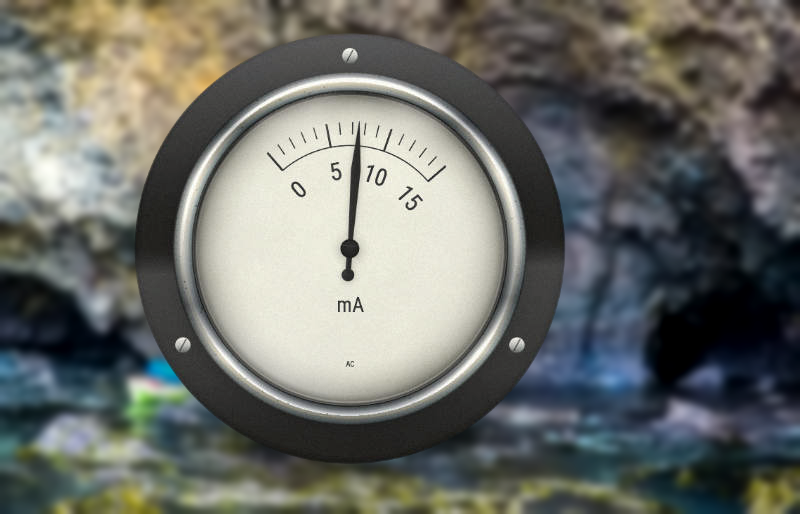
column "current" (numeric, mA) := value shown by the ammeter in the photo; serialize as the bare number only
7.5
